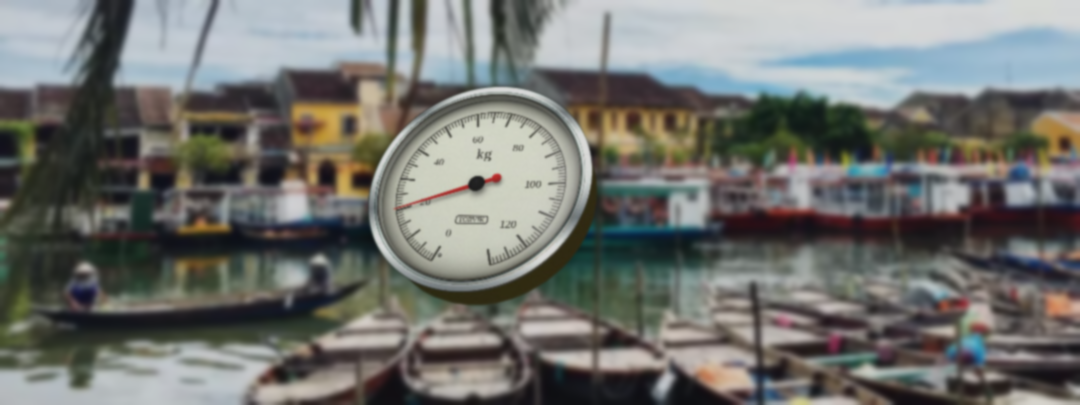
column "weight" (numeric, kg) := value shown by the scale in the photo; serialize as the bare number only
20
